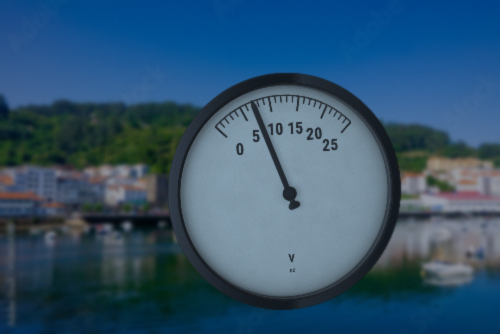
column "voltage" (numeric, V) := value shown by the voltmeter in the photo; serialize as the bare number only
7
